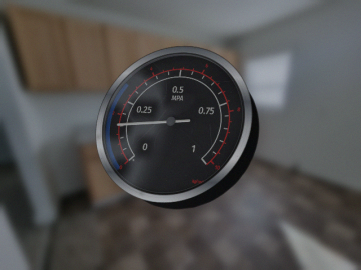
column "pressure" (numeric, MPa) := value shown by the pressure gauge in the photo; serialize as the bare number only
0.15
